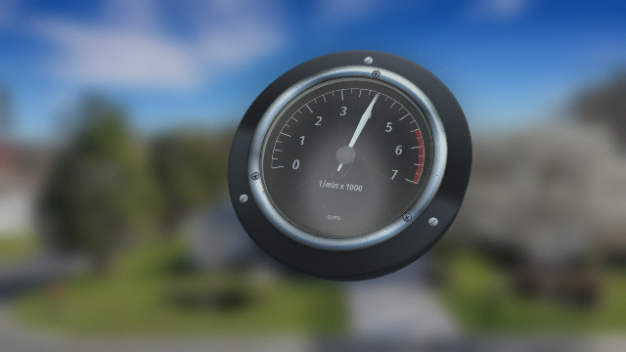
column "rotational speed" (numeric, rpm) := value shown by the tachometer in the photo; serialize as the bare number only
4000
